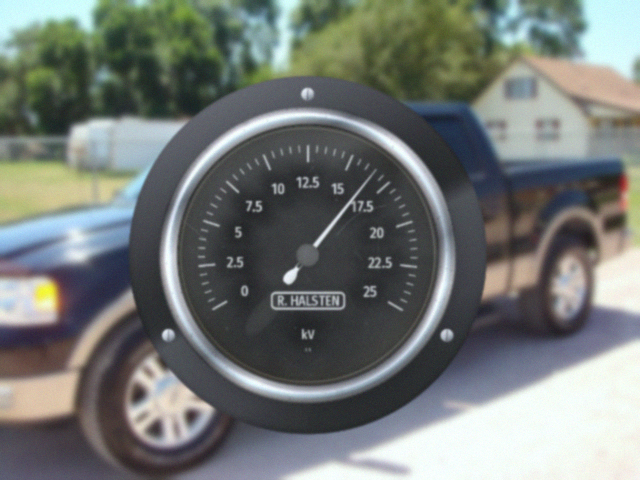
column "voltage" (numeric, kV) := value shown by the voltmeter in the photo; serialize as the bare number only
16.5
